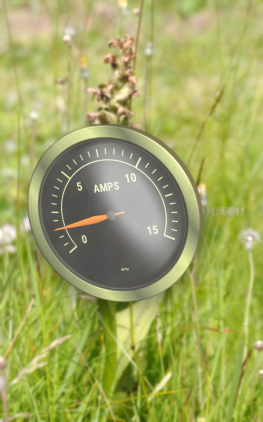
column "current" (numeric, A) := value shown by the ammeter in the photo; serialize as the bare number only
1.5
